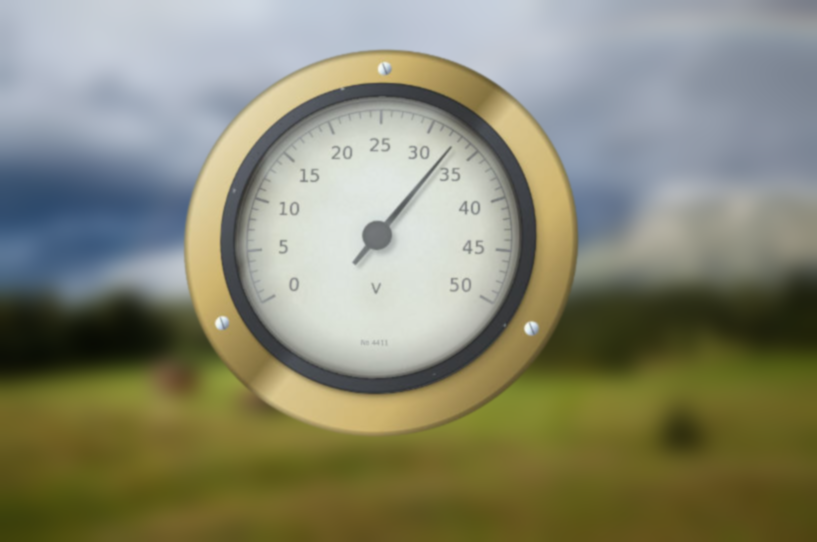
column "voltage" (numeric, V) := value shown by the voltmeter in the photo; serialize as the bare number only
33
